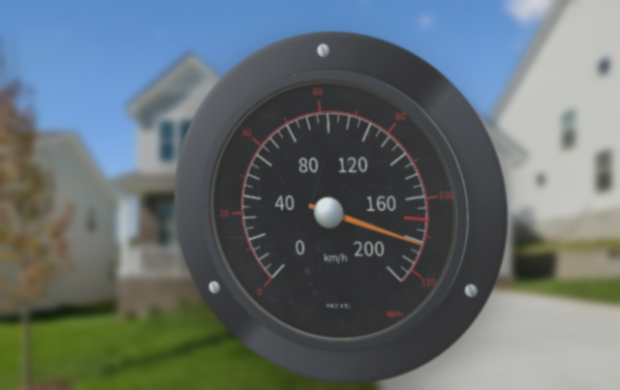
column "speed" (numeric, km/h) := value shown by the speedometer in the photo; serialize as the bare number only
180
